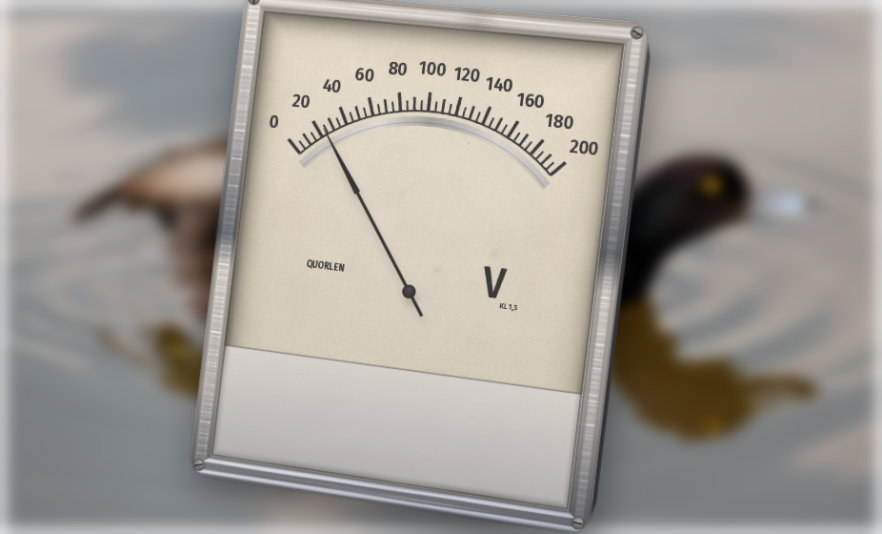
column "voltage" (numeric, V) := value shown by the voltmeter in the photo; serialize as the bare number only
25
